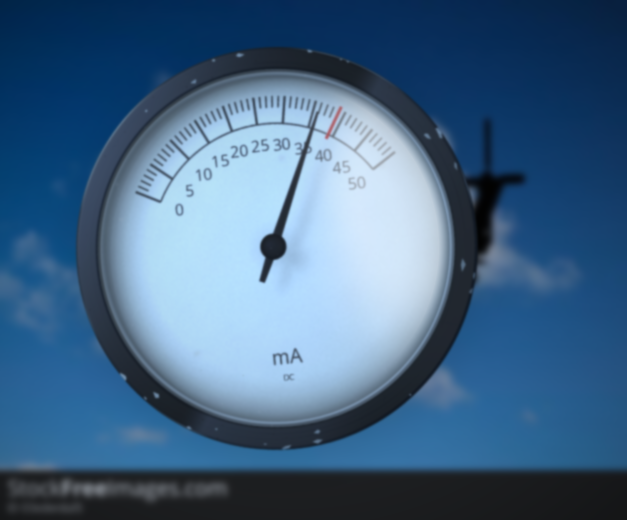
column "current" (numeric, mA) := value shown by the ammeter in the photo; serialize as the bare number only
36
